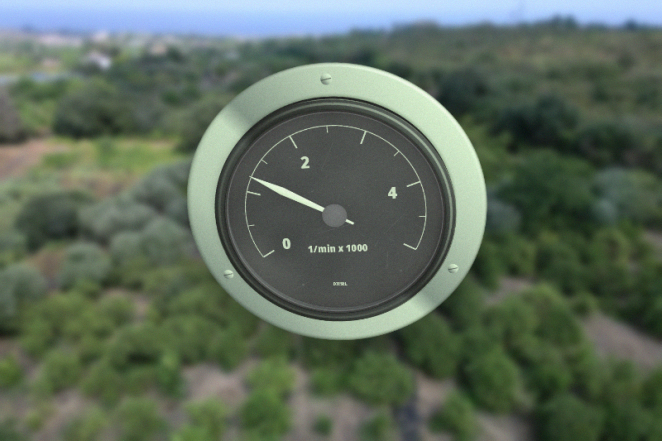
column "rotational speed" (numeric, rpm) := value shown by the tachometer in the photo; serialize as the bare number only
1250
